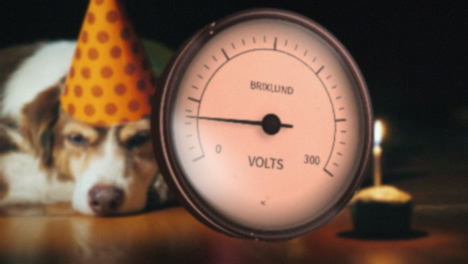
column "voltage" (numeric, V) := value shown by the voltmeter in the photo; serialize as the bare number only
35
